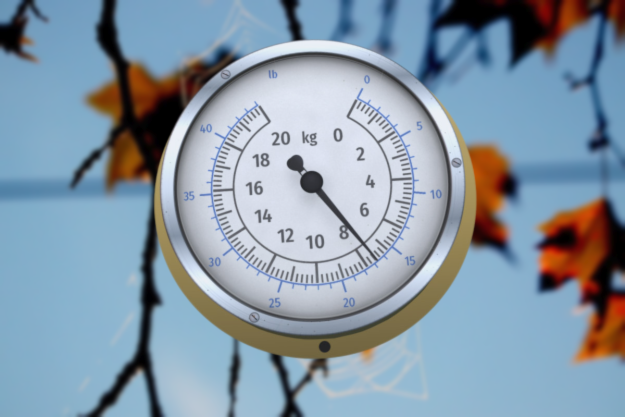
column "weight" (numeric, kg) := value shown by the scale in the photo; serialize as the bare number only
7.6
